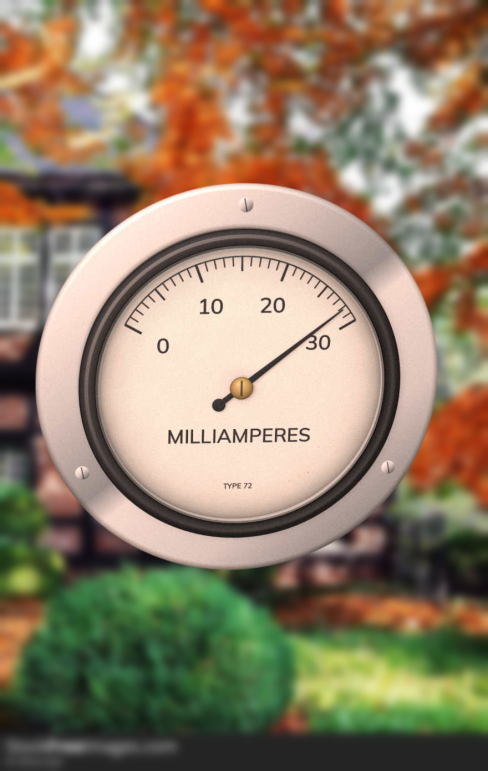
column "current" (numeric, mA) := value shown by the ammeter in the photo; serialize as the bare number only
28
